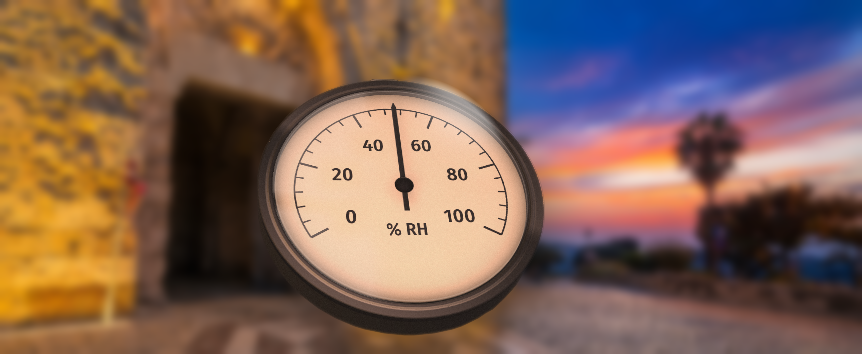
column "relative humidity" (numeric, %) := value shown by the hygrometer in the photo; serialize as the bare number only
50
